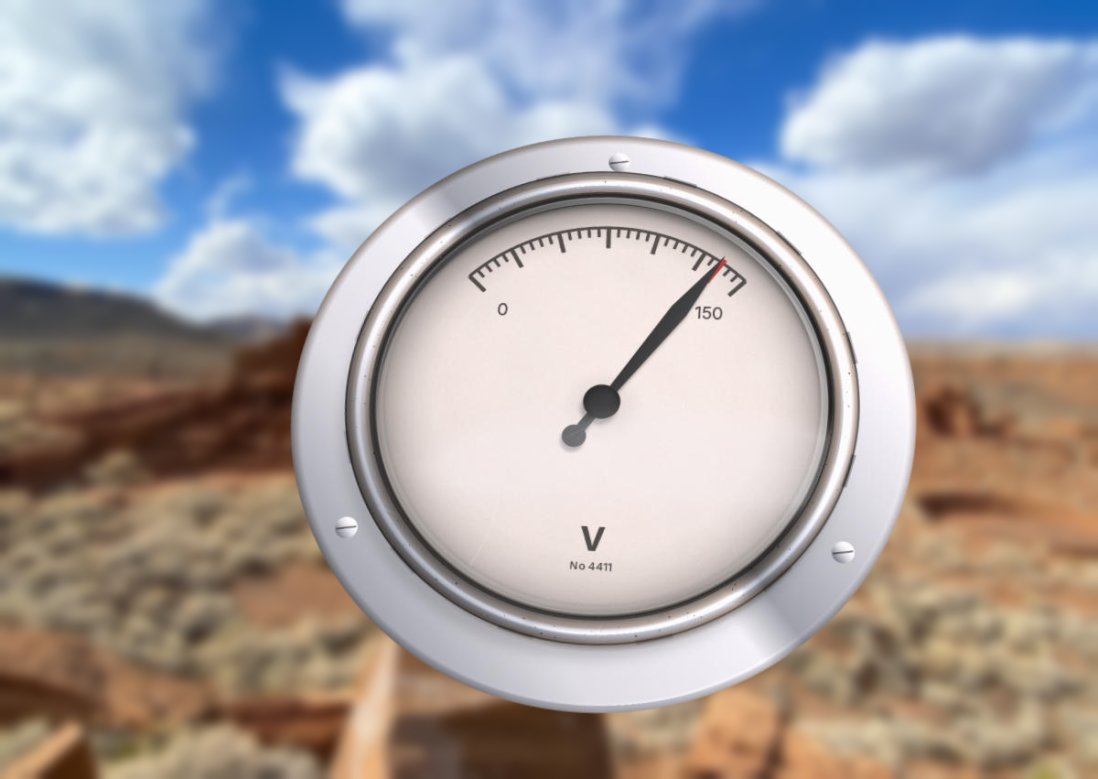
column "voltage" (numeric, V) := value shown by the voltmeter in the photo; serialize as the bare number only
135
